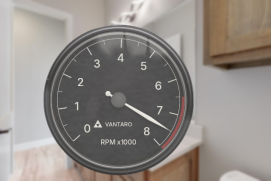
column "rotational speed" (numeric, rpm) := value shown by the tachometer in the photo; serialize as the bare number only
7500
